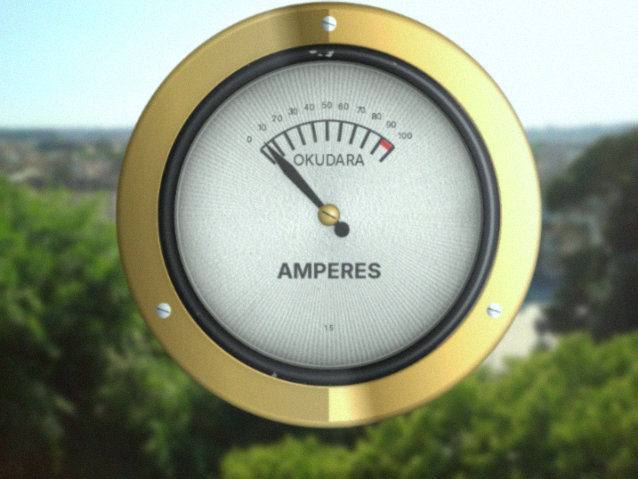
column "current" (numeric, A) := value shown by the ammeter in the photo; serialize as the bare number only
5
